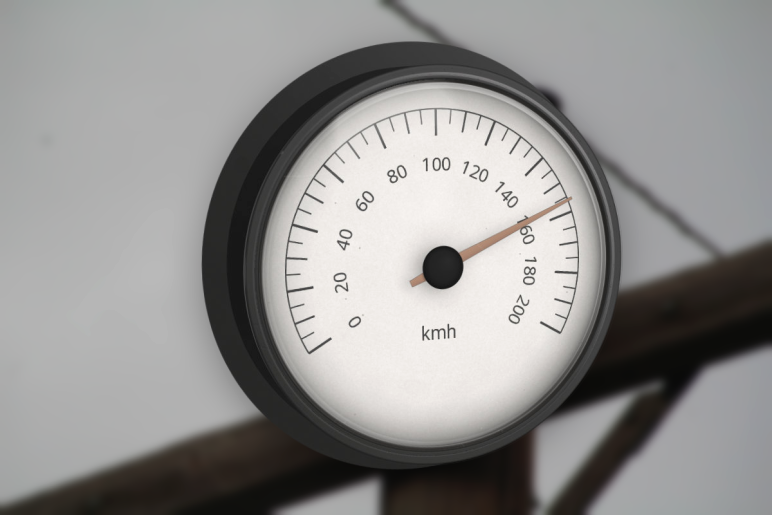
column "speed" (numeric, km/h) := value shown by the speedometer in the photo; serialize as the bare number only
155
